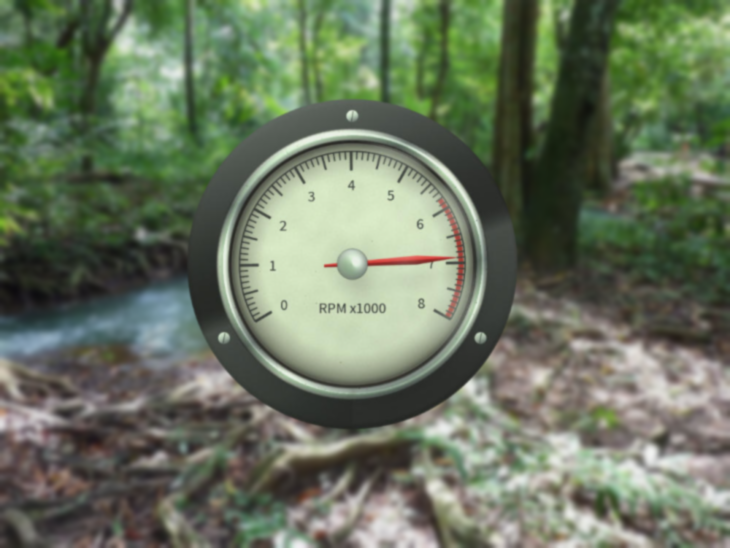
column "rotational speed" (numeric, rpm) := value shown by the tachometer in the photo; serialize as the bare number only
6900
